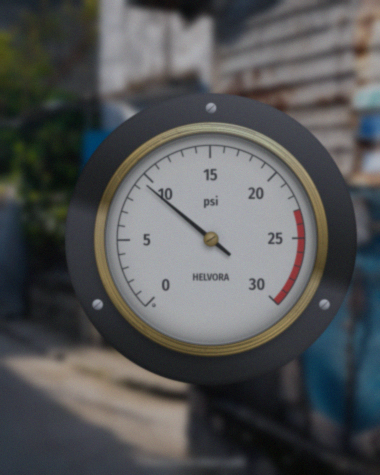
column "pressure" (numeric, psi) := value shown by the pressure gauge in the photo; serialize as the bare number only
9.5
